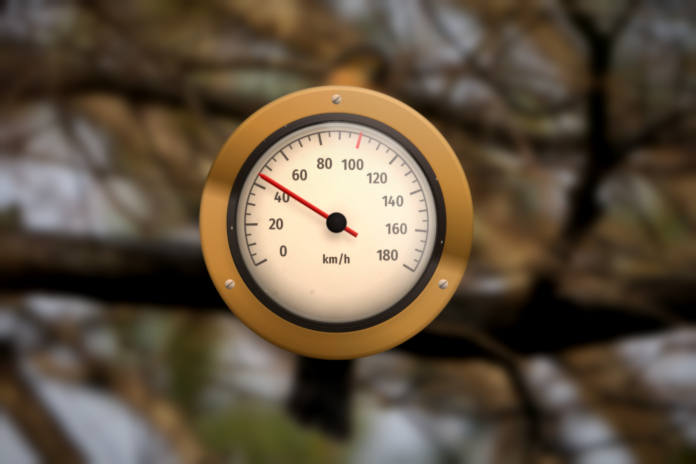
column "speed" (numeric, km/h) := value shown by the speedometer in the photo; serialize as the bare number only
45
